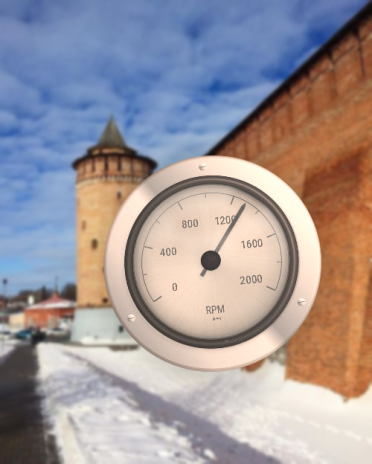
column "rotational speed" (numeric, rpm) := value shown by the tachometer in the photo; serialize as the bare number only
1300
